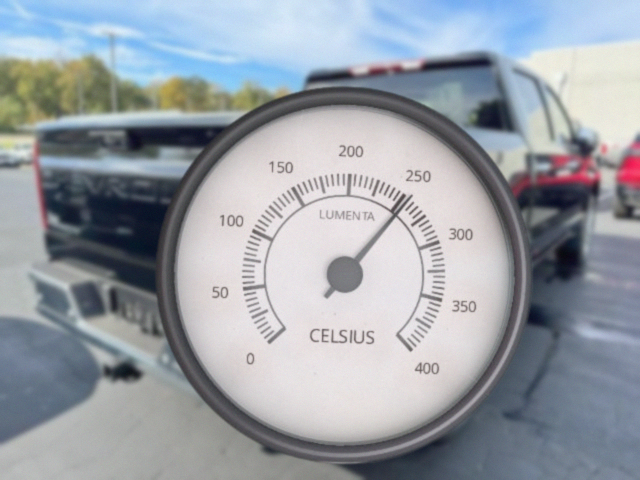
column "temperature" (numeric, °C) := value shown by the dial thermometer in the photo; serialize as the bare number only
255
